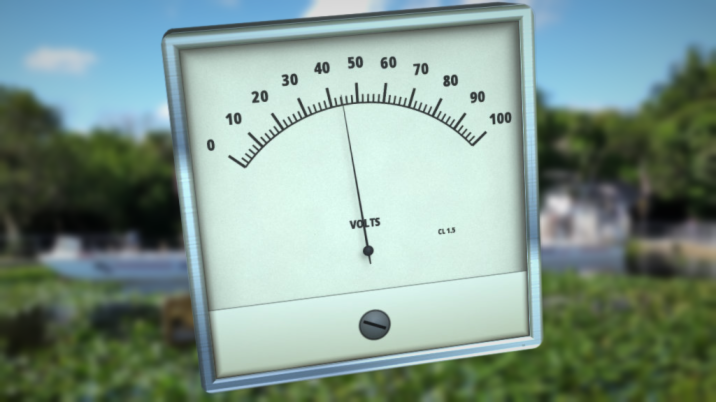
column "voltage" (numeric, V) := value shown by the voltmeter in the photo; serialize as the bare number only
44
